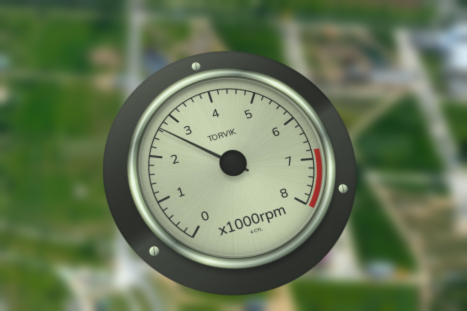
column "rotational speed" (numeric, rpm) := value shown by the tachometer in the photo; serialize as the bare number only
2600
